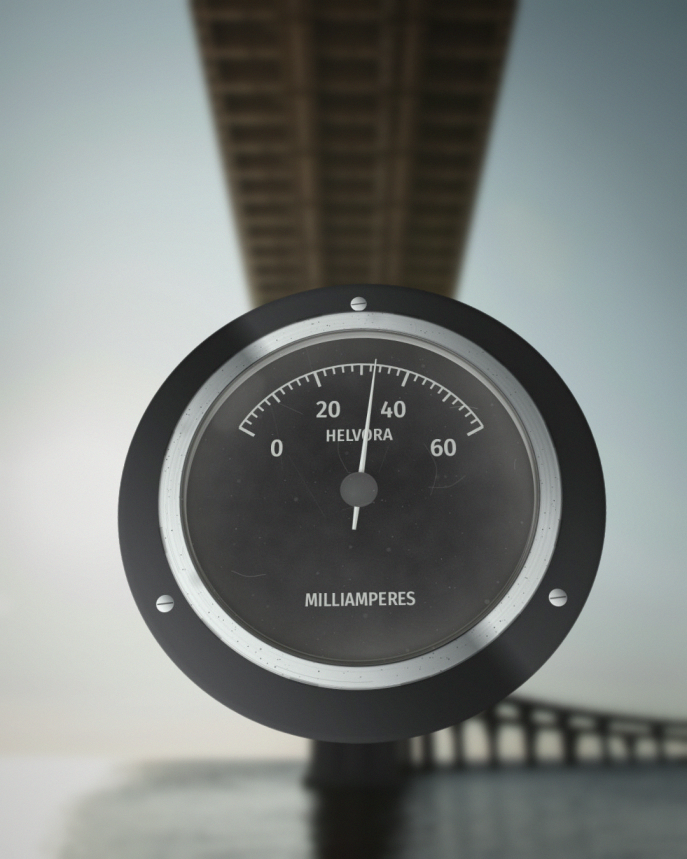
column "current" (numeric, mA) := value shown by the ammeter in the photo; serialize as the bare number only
33
